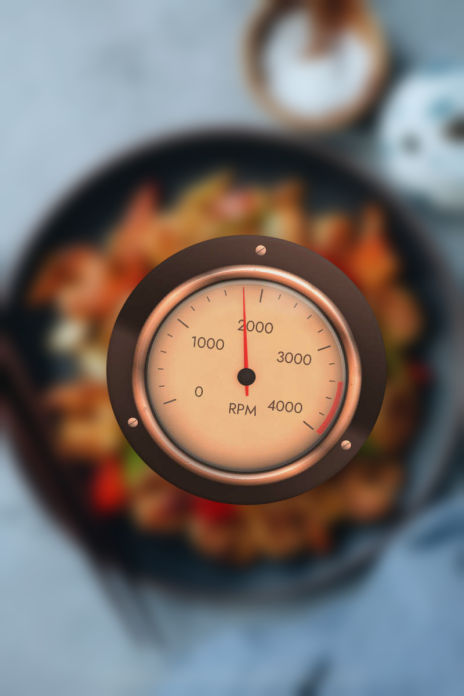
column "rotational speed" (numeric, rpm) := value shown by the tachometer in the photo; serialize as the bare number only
1800
